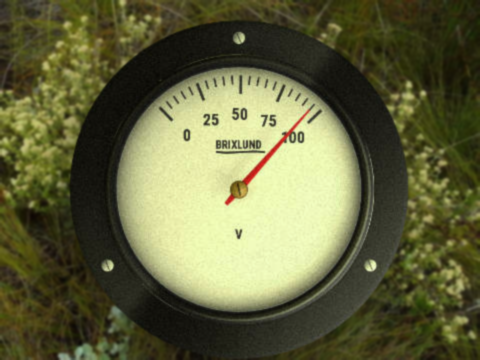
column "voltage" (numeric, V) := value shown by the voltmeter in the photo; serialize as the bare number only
95
